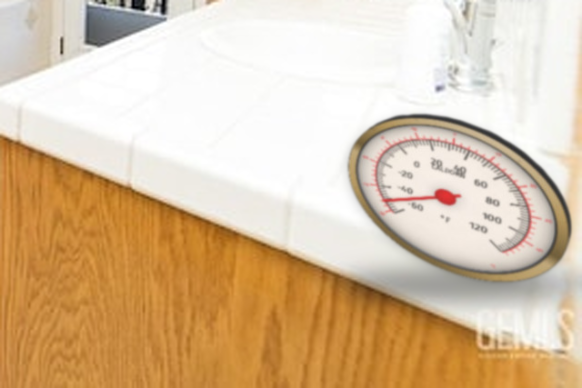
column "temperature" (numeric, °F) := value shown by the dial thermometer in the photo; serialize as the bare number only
-50
